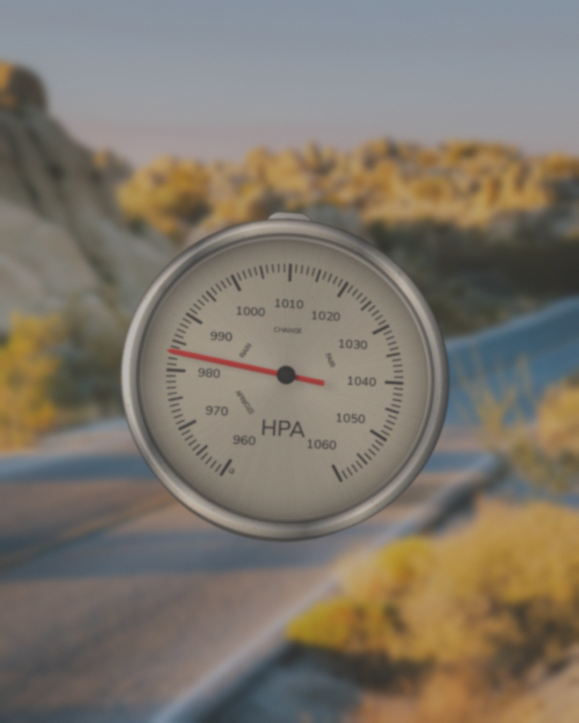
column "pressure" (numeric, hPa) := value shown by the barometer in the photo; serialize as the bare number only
983
